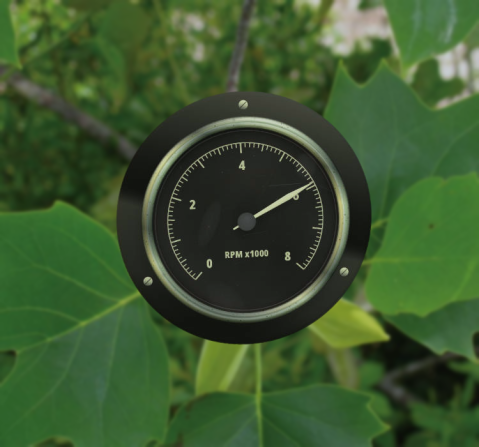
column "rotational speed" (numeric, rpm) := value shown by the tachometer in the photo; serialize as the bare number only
5900
